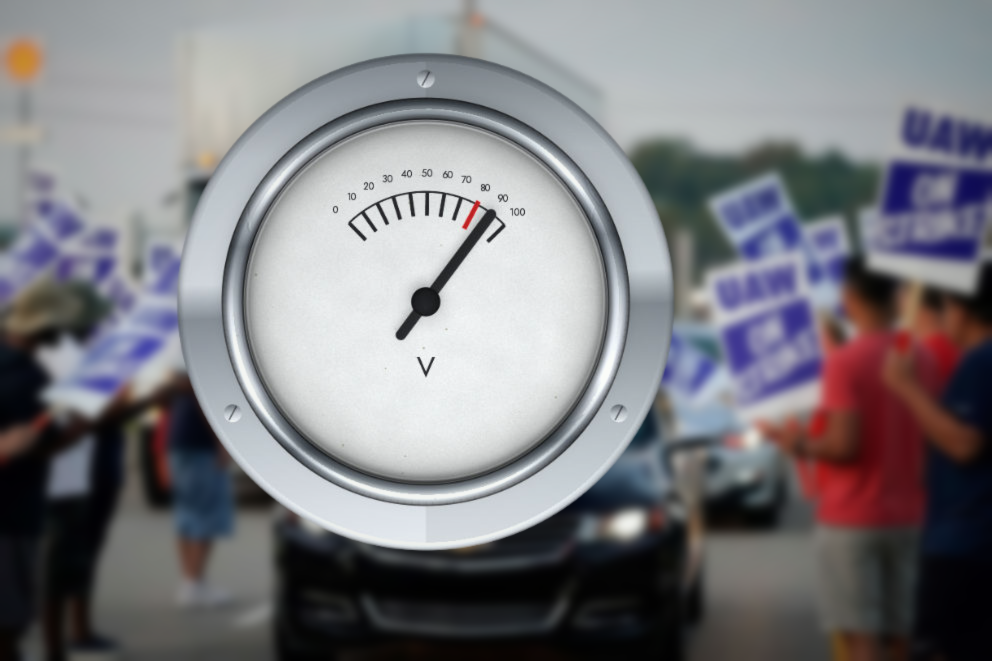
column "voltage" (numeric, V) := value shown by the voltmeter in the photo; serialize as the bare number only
90
